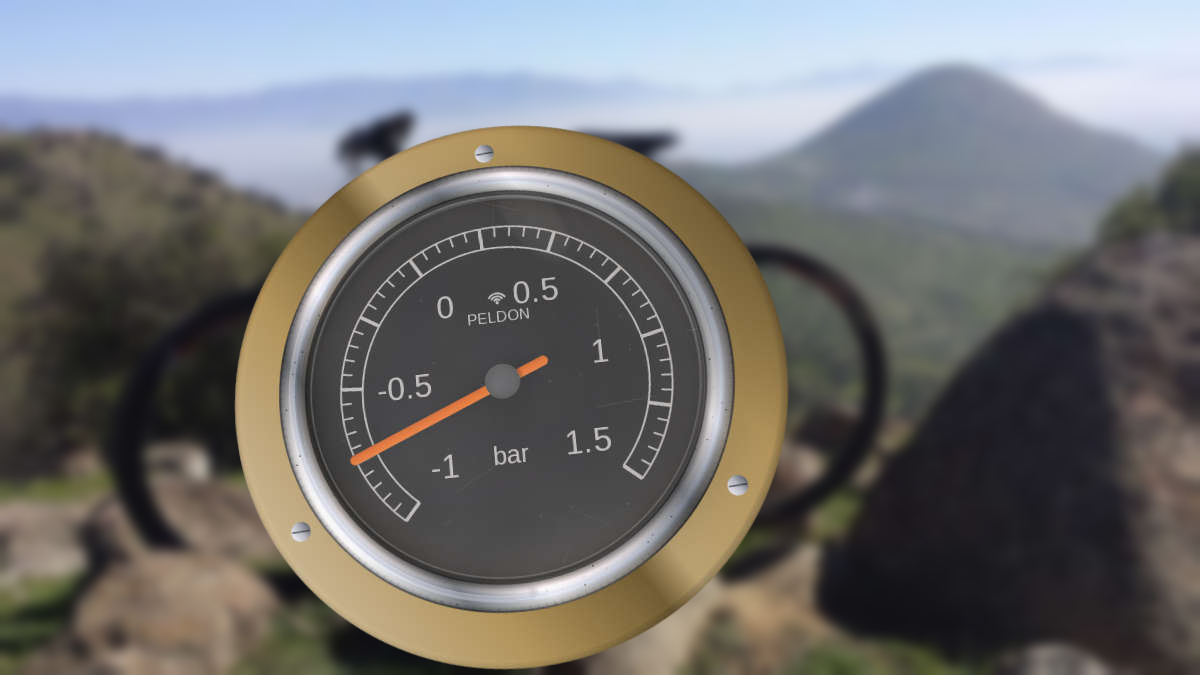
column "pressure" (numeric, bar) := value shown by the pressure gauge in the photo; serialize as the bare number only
-0.75
